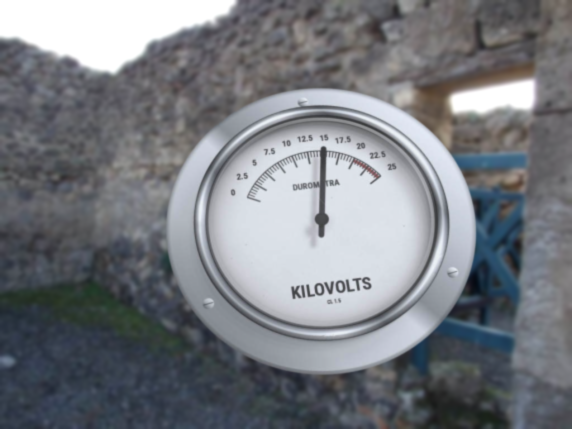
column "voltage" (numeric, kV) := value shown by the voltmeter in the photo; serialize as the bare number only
15
